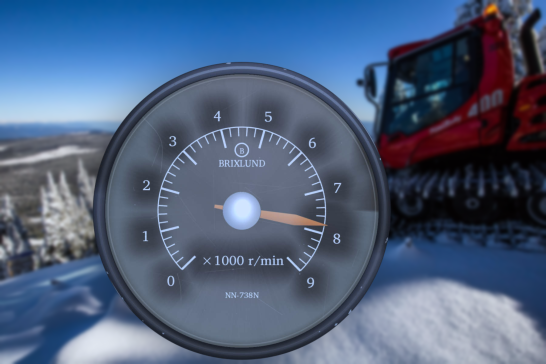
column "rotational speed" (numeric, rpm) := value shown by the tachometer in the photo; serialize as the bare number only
7800
